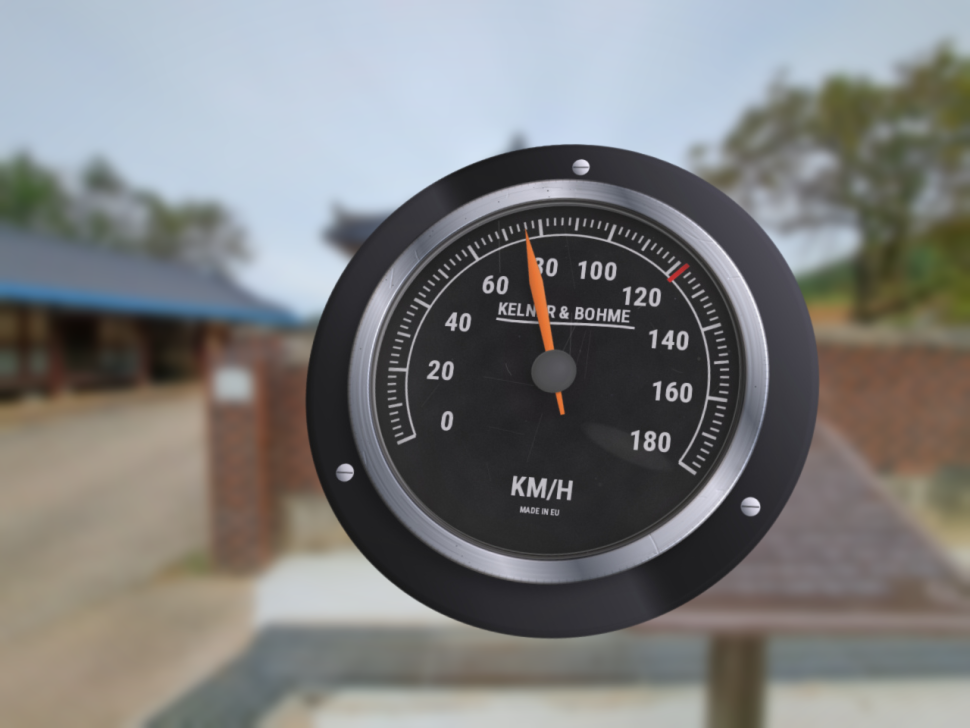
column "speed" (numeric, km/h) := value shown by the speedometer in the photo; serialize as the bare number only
76
